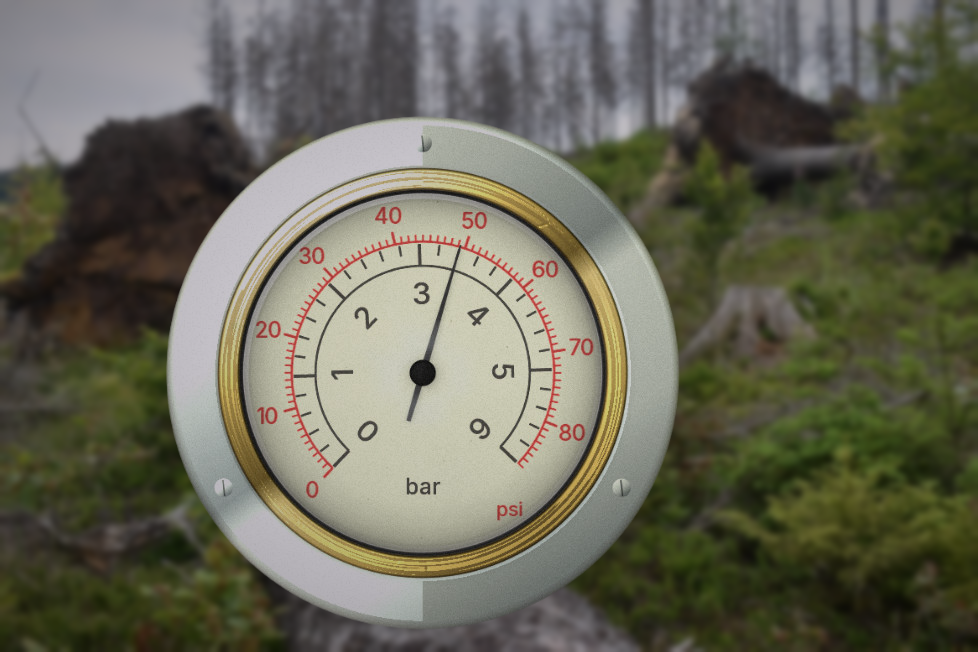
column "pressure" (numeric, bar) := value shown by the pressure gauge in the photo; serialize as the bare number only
3.4
